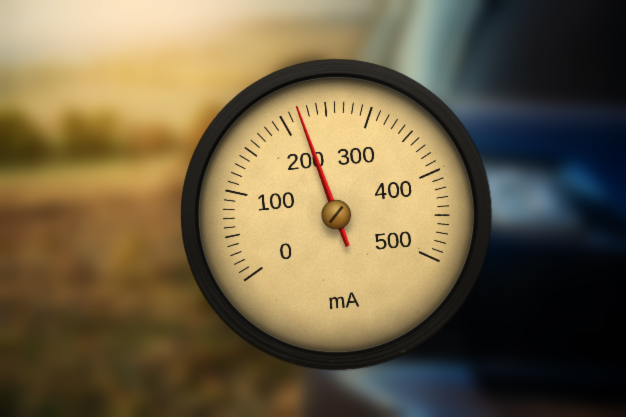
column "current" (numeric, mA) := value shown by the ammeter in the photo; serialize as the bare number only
220
